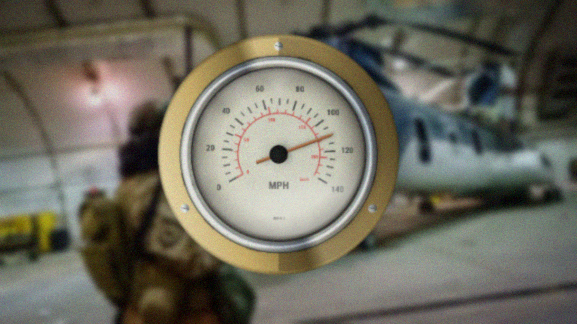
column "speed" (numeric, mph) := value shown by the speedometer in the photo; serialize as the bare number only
110
